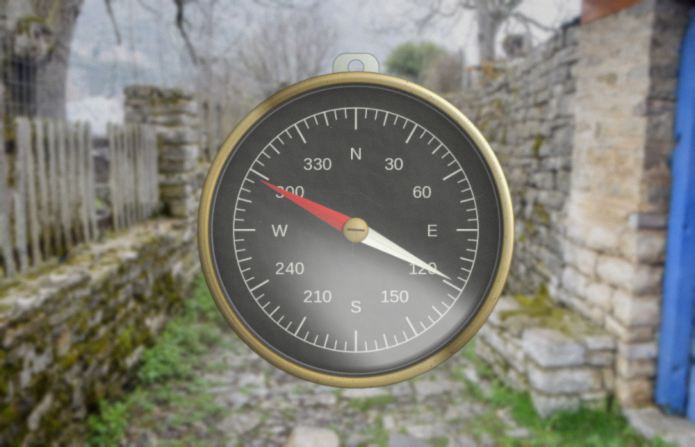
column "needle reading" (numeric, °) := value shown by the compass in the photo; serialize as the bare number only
297.5
